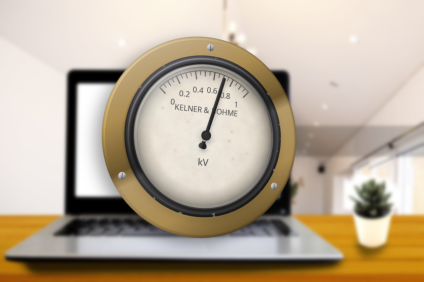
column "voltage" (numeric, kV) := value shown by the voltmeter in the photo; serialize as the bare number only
0.7
